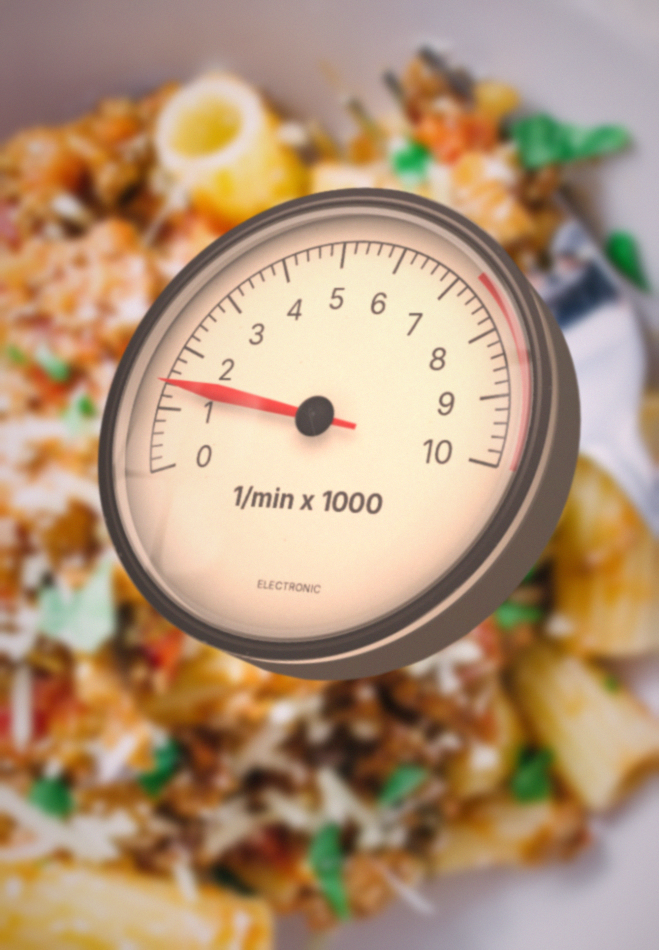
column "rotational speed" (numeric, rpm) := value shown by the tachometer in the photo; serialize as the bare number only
1400
